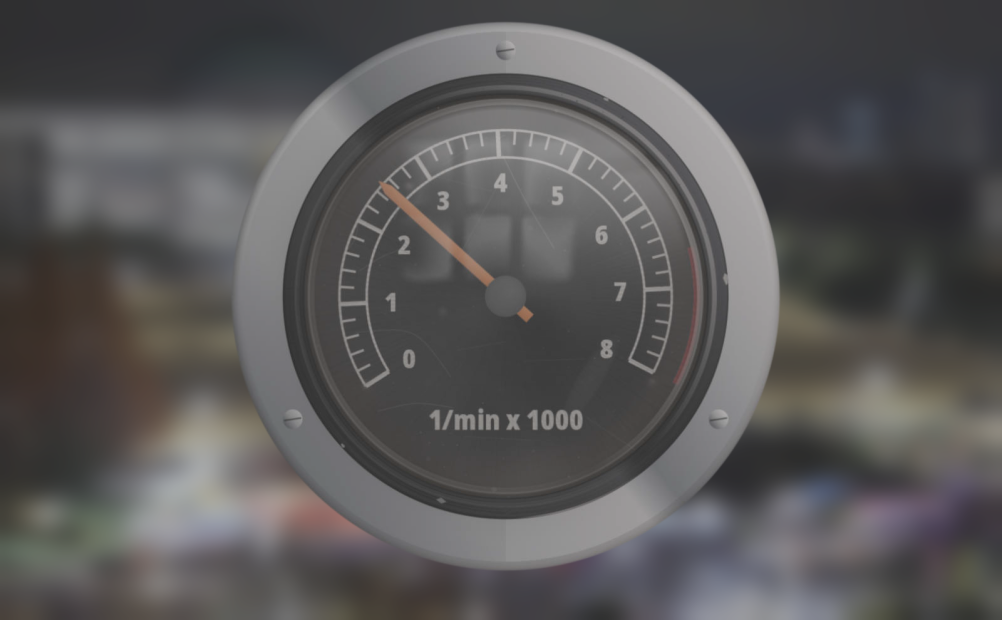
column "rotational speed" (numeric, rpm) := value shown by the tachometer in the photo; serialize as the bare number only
2500
